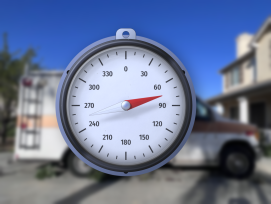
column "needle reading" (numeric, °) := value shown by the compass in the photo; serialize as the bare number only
75
